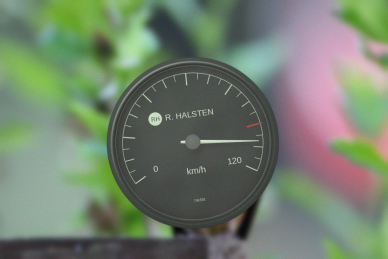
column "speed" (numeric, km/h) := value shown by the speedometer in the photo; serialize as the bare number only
107.5
